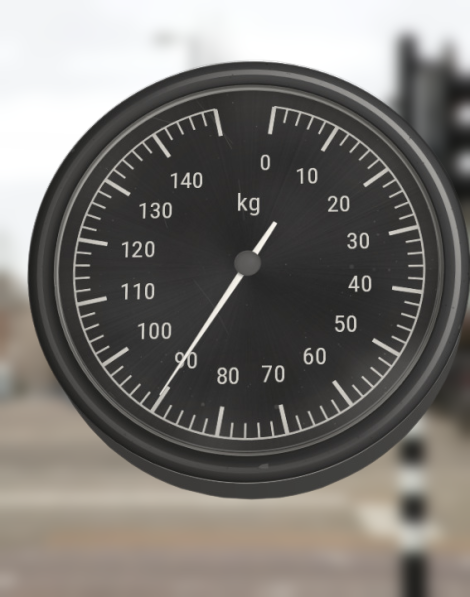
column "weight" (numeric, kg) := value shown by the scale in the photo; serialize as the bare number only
90
